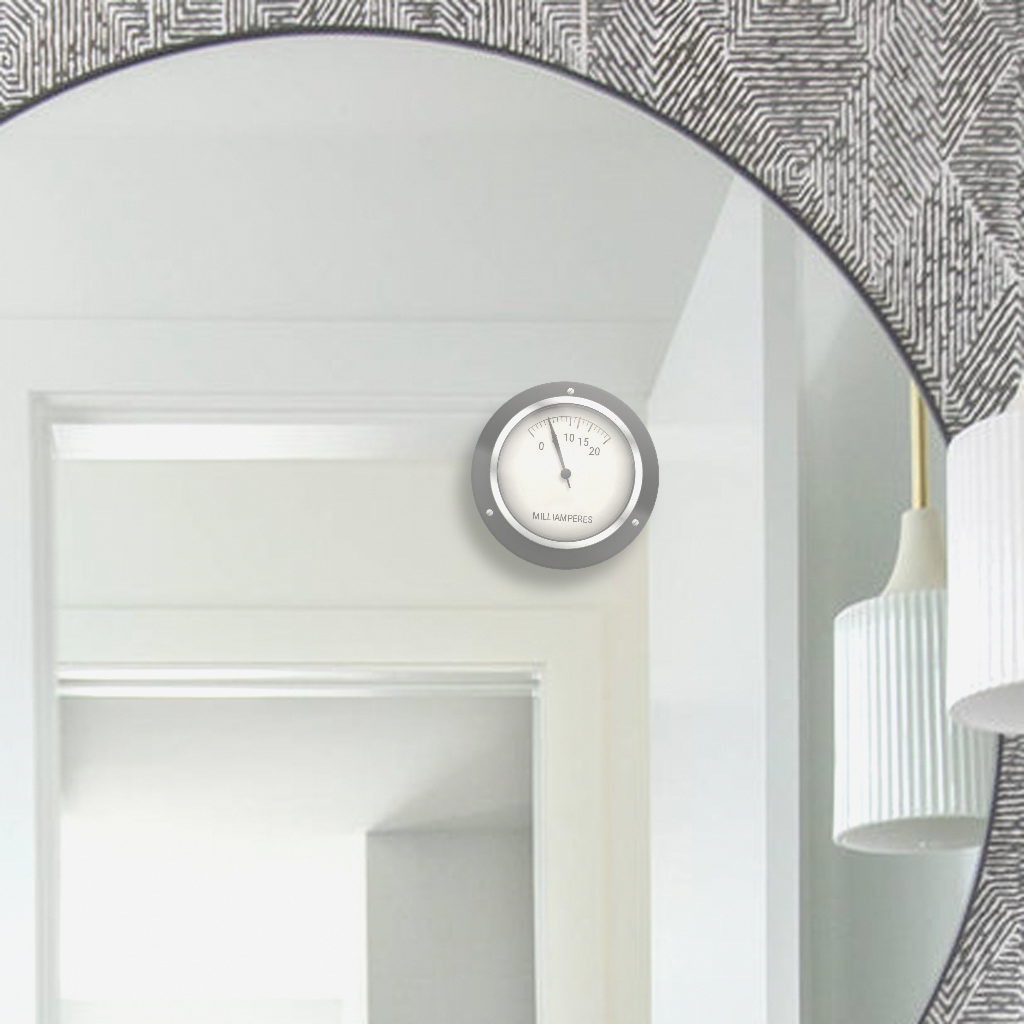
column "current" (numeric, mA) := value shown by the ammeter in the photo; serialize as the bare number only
5
